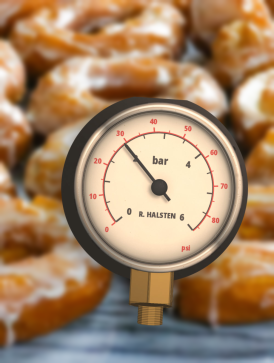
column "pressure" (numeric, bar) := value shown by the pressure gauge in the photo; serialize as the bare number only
2
